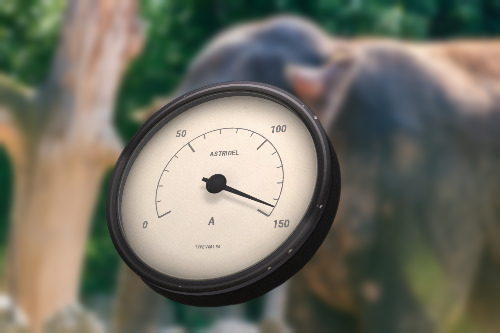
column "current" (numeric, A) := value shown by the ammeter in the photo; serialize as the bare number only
145
